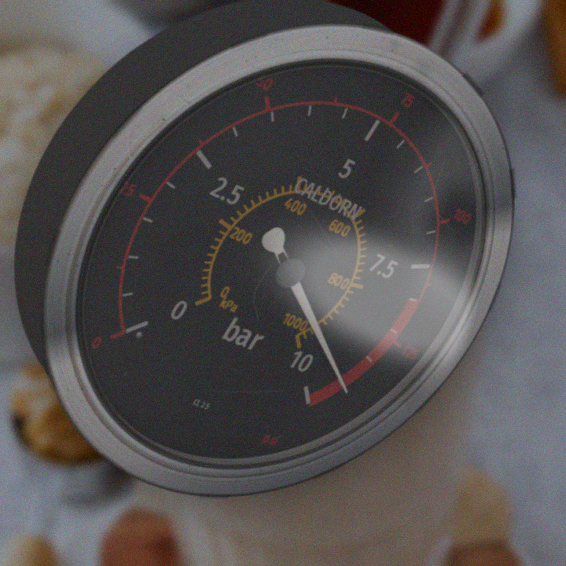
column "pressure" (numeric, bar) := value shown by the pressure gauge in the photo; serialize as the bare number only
9.5
